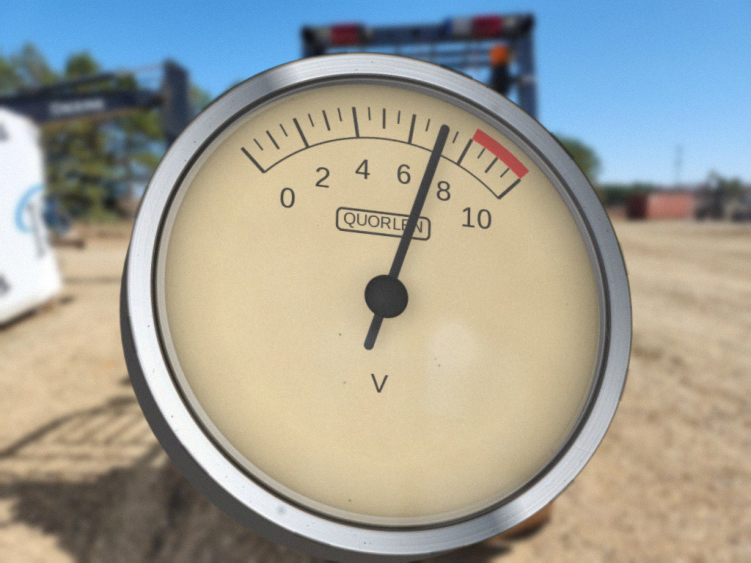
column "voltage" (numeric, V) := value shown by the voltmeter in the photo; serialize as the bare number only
7
